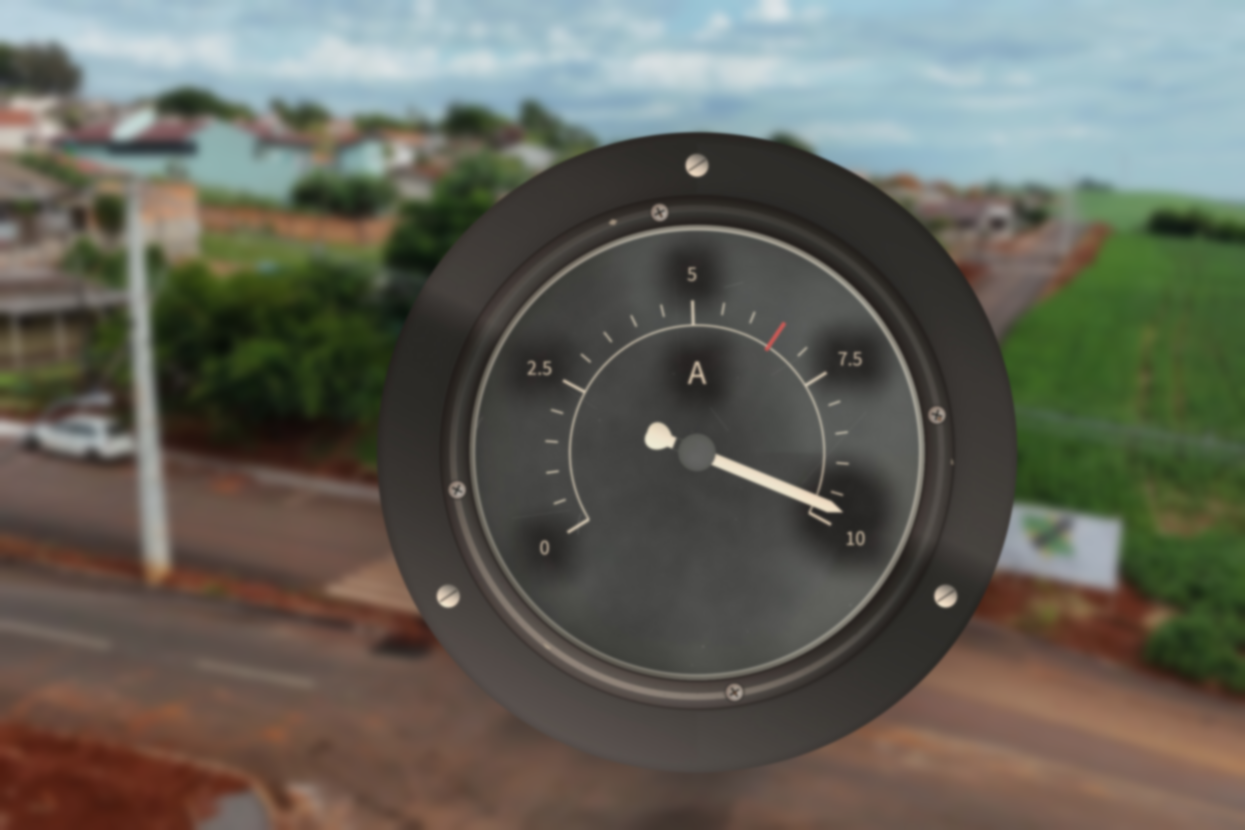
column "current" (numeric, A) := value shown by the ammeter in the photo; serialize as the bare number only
9.75
